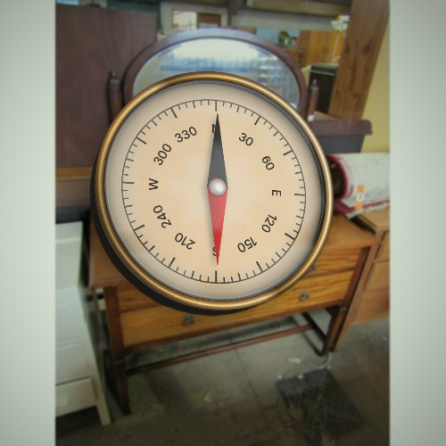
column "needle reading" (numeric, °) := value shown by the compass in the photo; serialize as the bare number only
180
